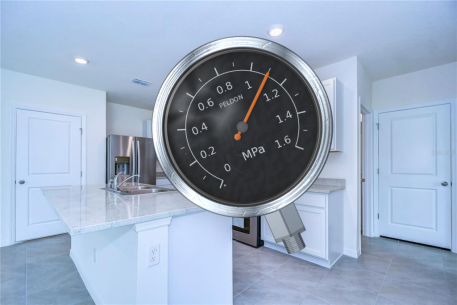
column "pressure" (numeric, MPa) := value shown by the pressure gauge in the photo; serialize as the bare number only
1.1
